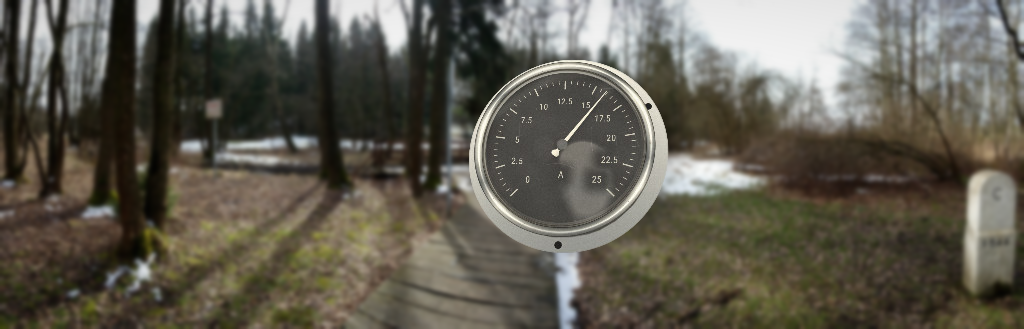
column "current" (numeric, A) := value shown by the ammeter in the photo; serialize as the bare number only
16
